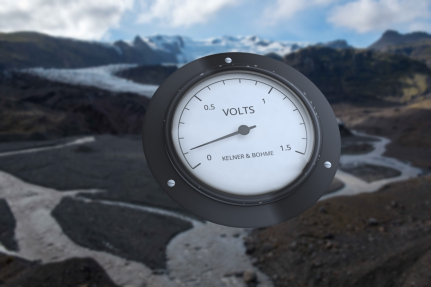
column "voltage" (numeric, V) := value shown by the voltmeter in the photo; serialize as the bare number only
0.1
